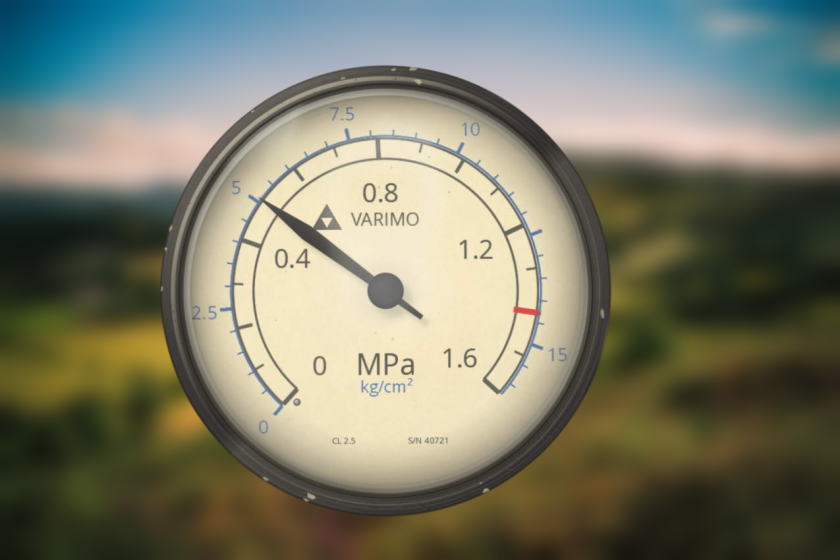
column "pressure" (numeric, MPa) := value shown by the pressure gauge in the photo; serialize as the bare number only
0.5
